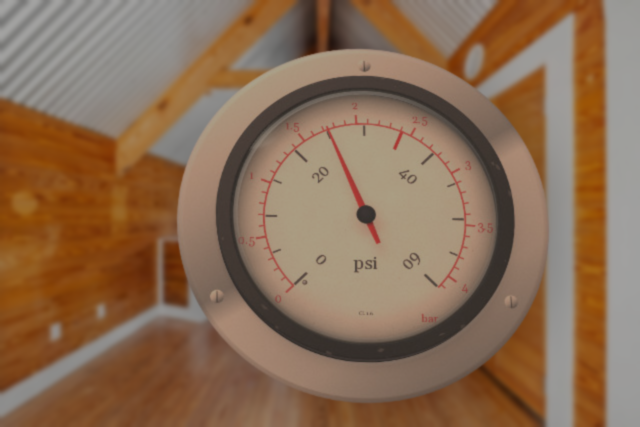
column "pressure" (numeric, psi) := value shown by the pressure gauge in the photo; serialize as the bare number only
25
